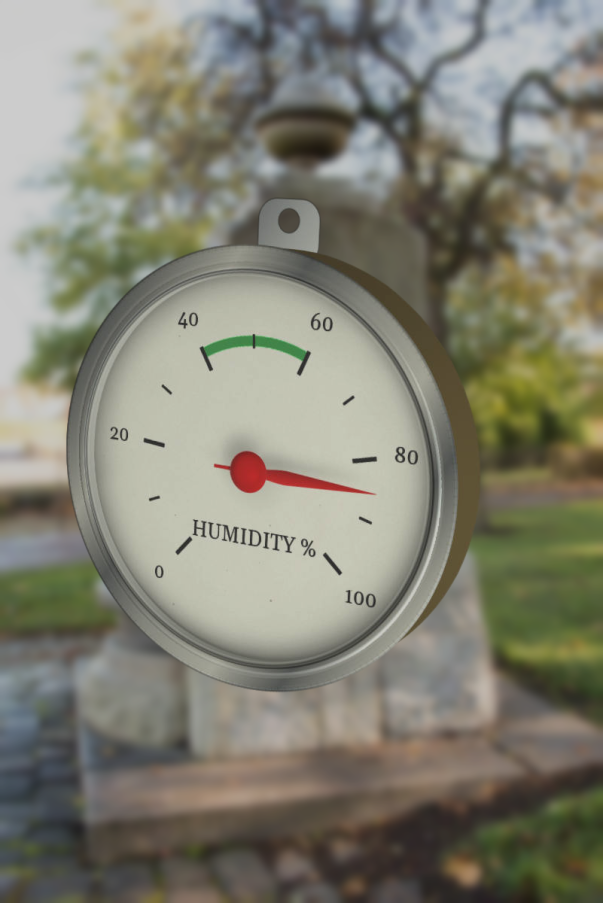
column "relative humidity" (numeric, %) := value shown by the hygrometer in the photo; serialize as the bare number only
85
